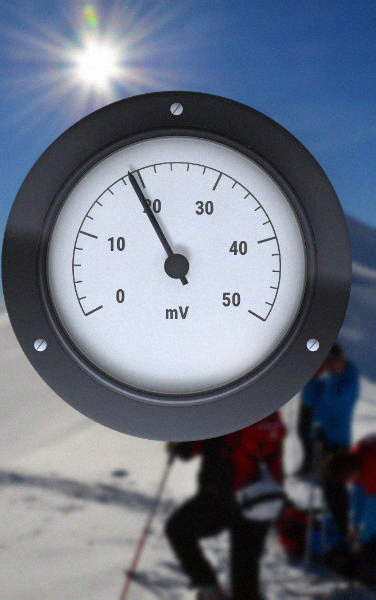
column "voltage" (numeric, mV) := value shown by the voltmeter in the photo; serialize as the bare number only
19
